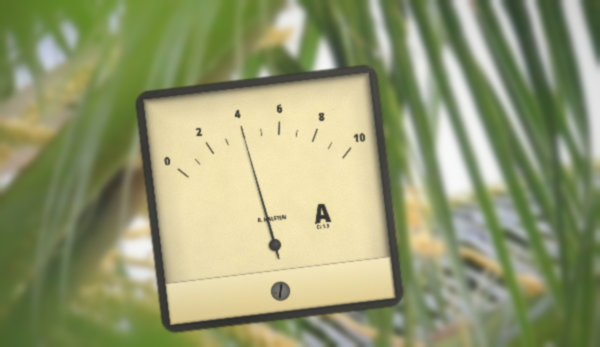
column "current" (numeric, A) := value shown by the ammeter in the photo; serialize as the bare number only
4
